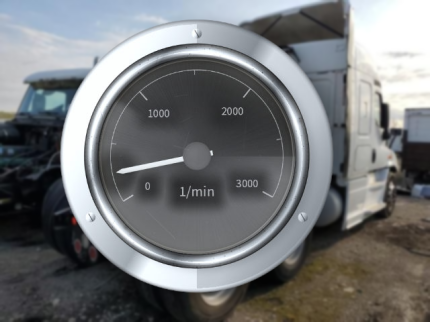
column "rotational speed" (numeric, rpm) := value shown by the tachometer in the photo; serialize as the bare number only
250
